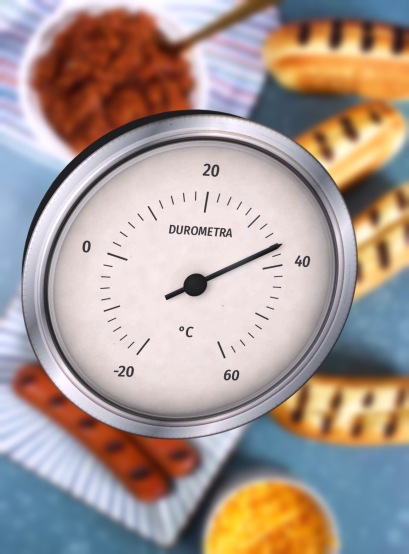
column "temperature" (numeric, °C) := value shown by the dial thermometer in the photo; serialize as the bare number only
36
